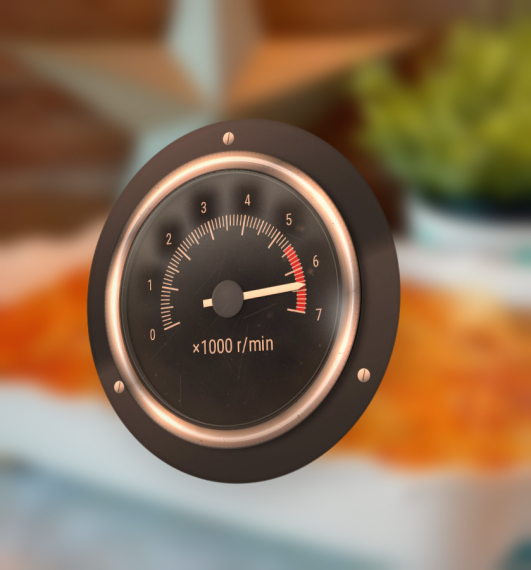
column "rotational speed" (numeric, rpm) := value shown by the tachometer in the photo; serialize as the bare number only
6400
